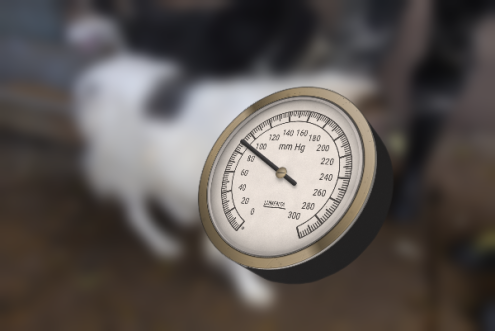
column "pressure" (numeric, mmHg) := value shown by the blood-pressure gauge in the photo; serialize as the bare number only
90
